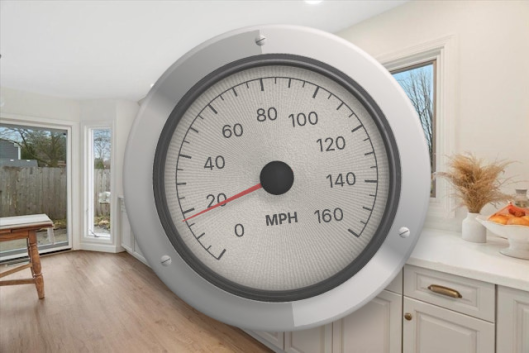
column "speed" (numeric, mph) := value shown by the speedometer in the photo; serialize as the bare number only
17.5
